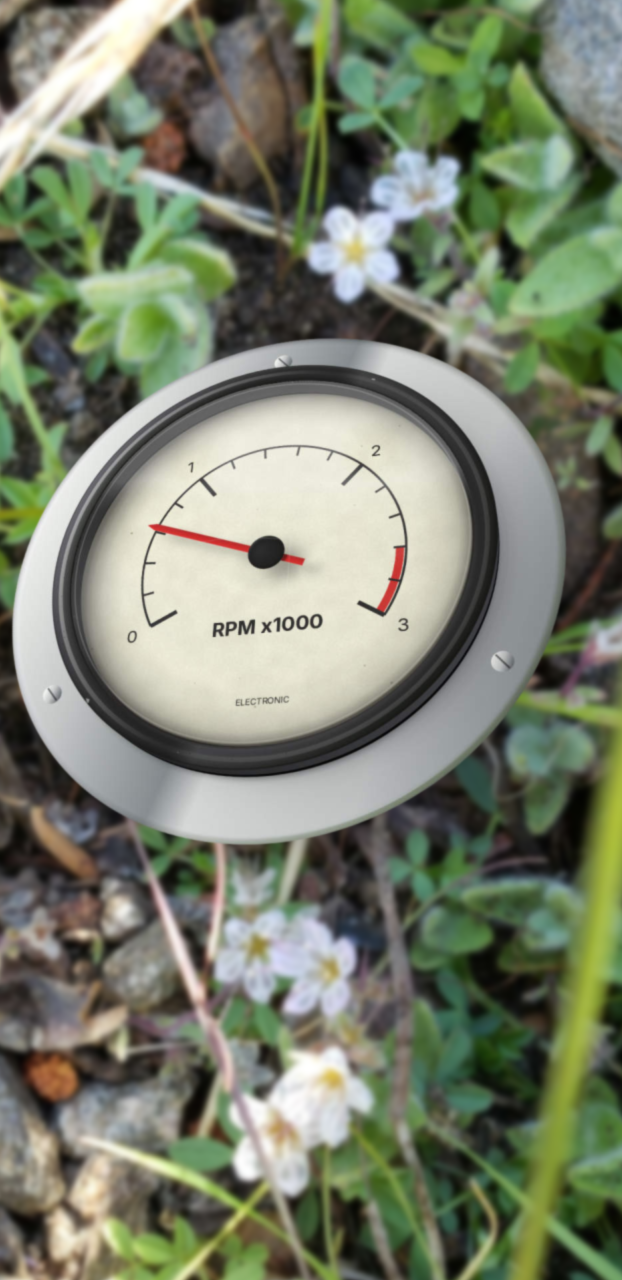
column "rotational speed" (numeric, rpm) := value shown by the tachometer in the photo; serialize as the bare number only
600
